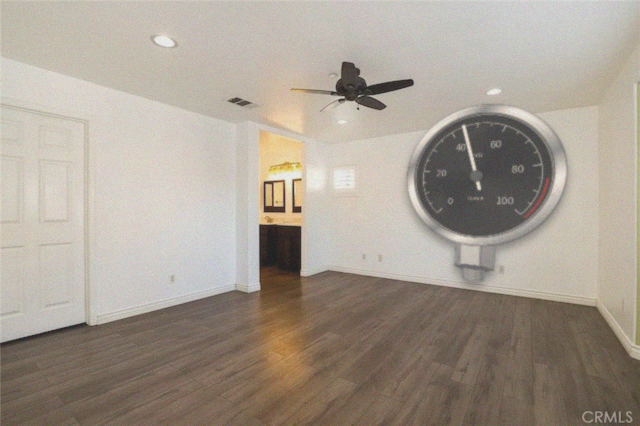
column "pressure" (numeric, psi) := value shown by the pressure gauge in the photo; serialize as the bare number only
45
